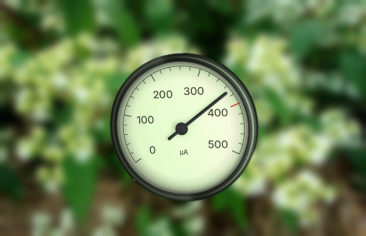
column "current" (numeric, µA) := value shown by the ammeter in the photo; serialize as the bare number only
370
